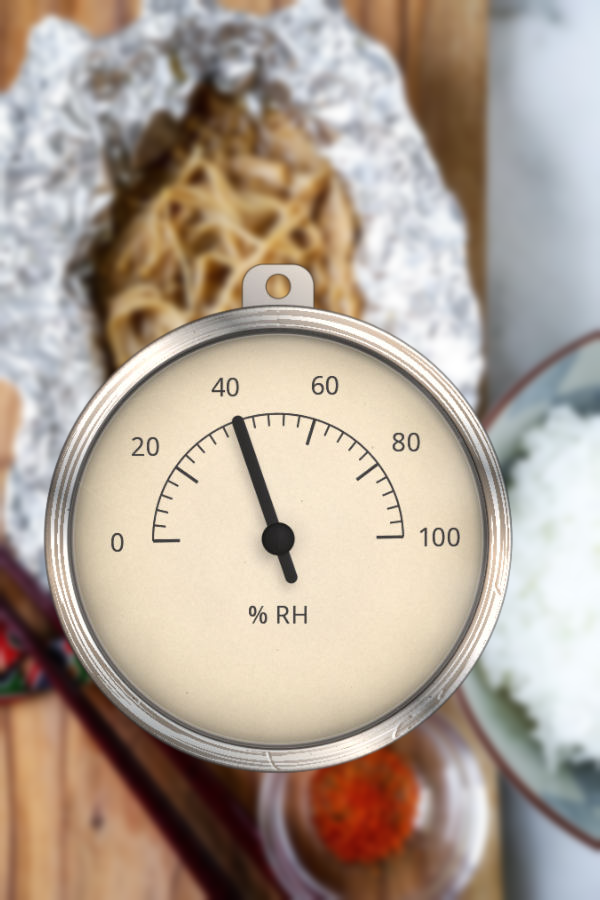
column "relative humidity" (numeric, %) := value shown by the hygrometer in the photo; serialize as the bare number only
40
